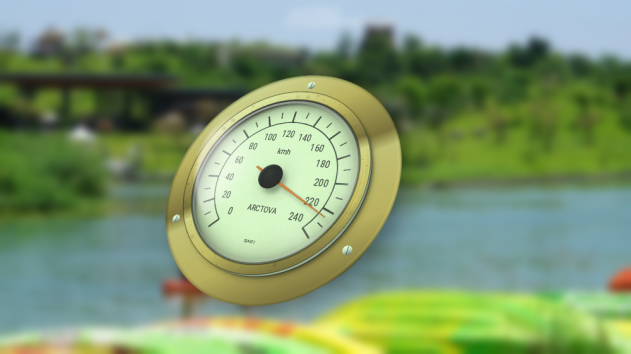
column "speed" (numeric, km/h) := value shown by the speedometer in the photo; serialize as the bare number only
225
